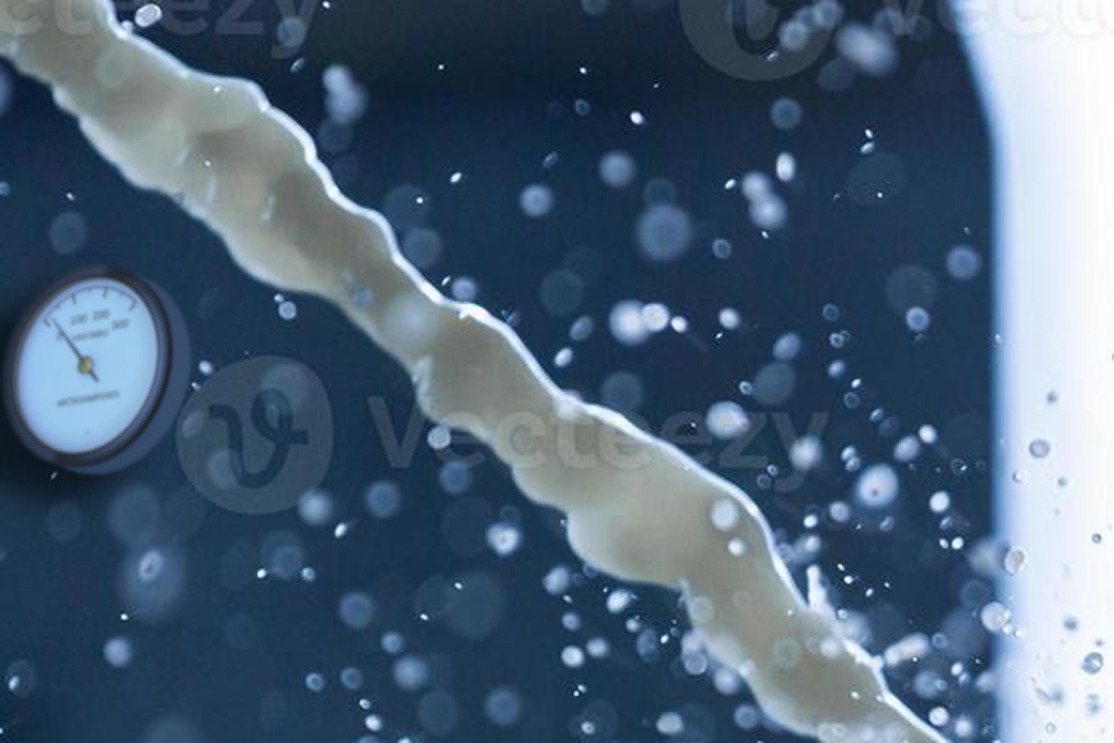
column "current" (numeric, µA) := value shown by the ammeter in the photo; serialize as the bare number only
25
